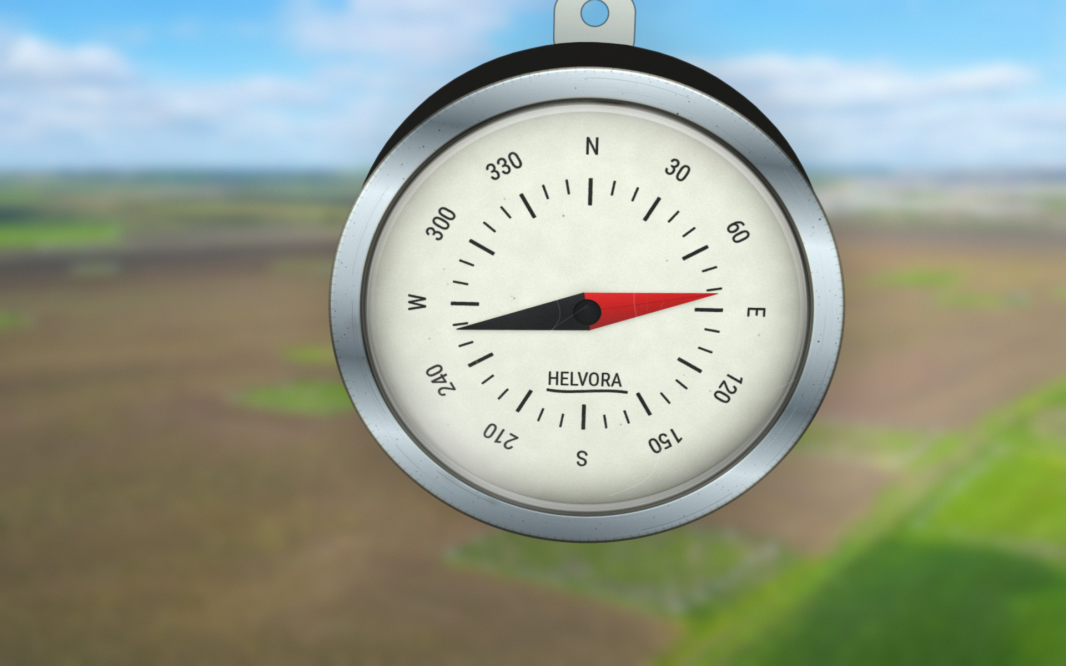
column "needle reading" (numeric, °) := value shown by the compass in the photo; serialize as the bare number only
80
